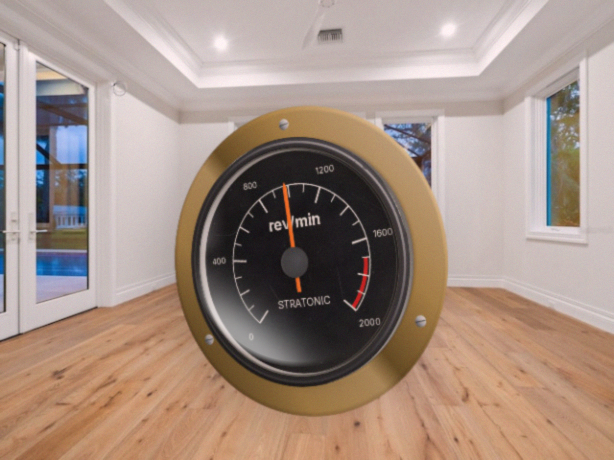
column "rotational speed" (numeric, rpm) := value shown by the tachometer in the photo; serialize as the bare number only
1000
